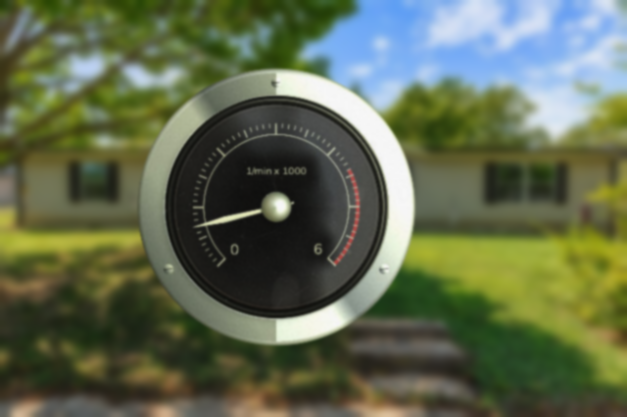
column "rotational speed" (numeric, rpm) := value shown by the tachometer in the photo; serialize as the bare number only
700
